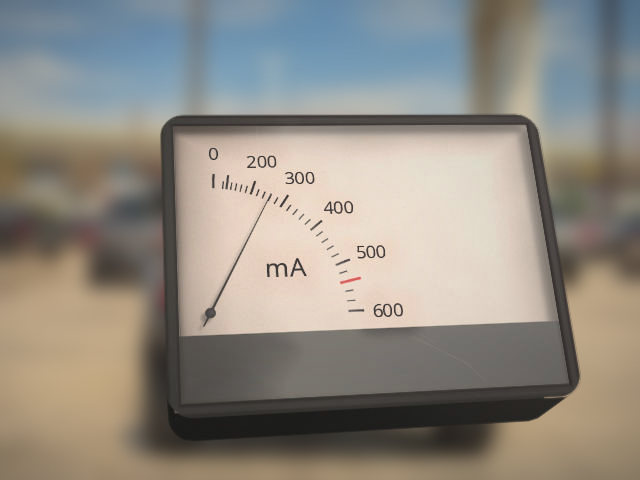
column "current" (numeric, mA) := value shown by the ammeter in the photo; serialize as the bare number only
260
